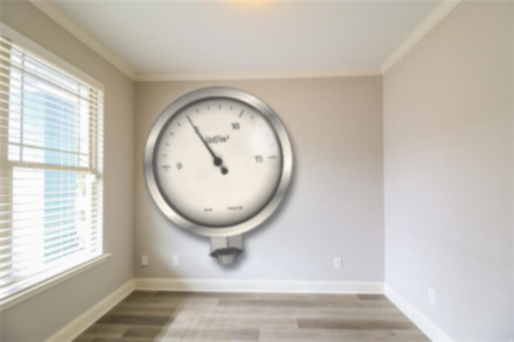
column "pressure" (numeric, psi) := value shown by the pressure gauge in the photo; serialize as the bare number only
5
